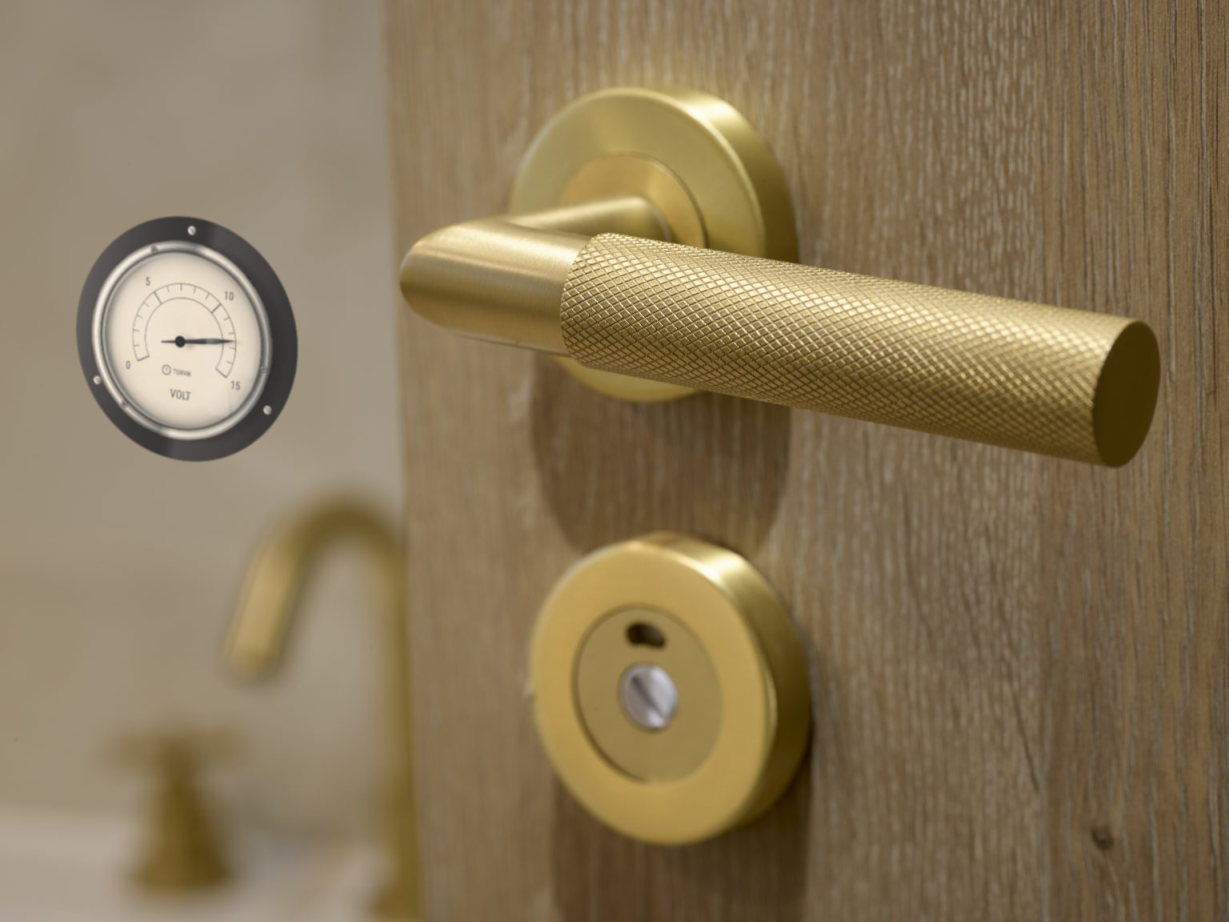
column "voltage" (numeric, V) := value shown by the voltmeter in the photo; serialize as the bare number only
12.5
